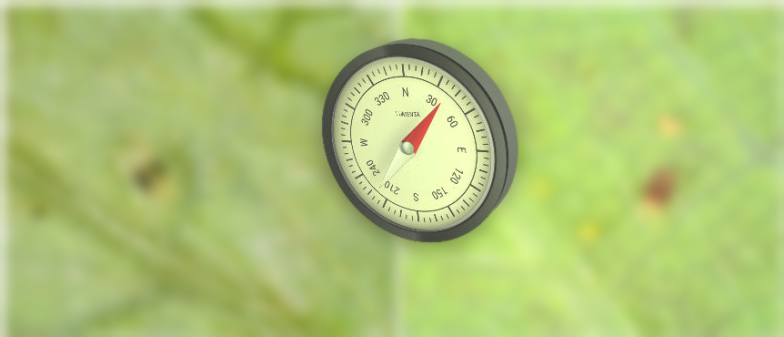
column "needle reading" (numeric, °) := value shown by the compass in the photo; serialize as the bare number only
40
